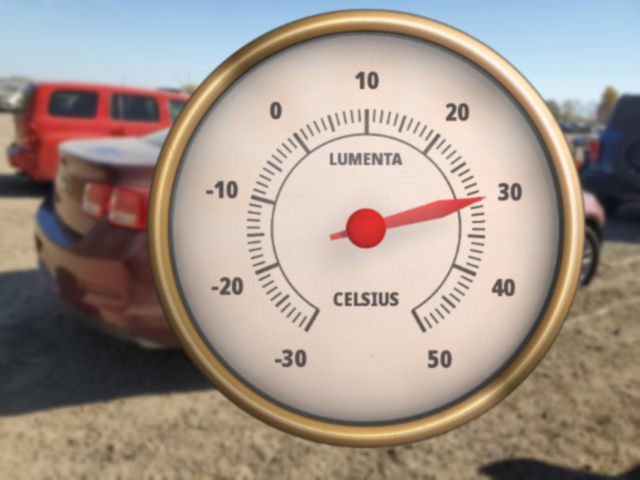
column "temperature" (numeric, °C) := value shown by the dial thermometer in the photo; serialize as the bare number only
30
